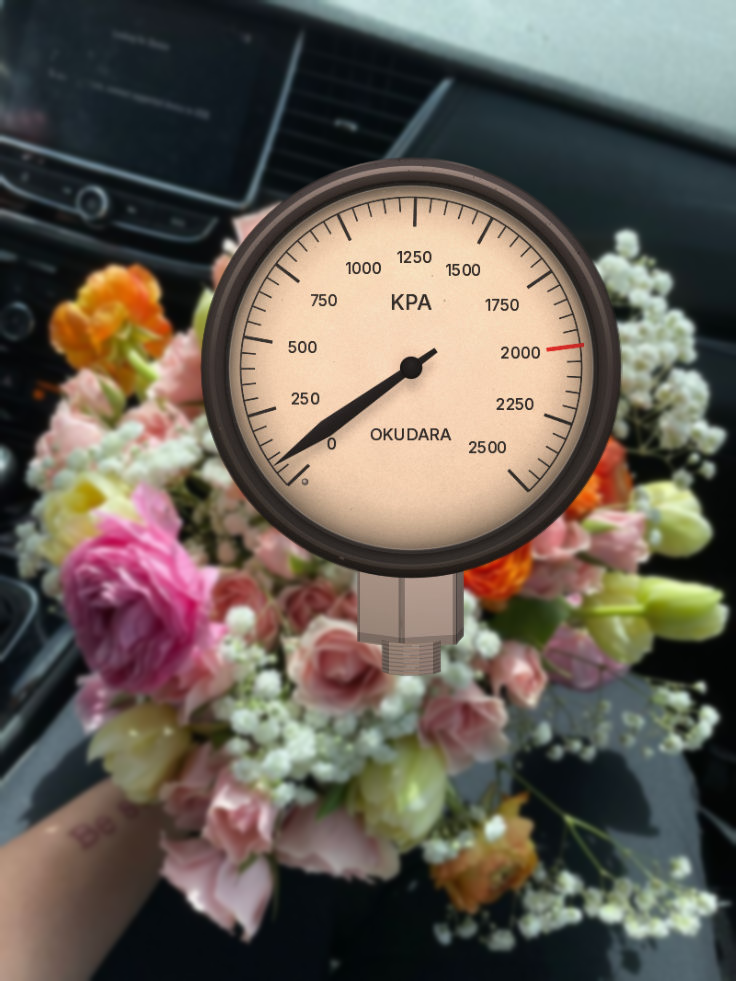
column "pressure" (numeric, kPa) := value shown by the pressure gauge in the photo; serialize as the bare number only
75
